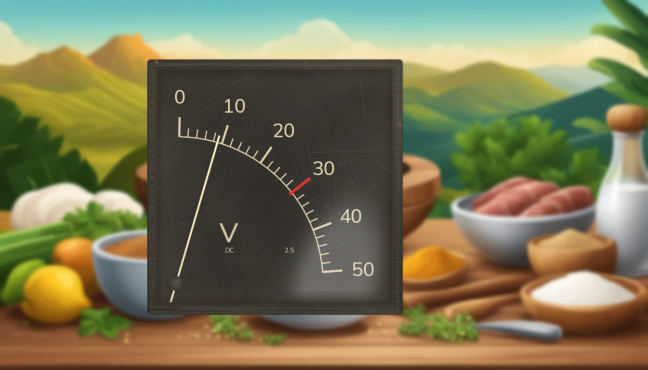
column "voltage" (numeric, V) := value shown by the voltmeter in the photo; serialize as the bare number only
9
